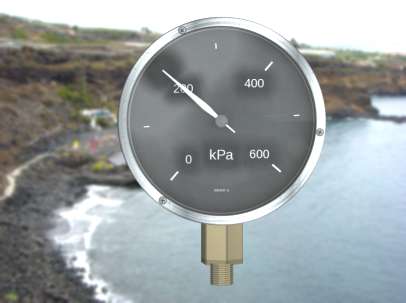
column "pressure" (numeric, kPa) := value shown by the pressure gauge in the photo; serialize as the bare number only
200
